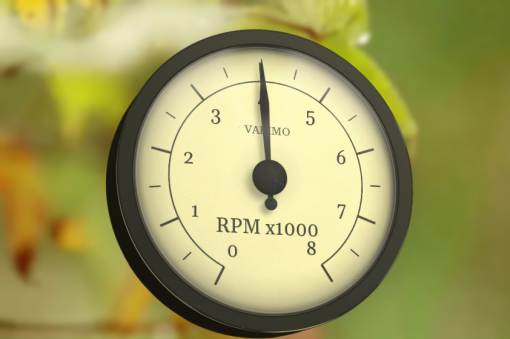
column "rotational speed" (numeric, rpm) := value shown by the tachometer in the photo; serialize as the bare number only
4000
